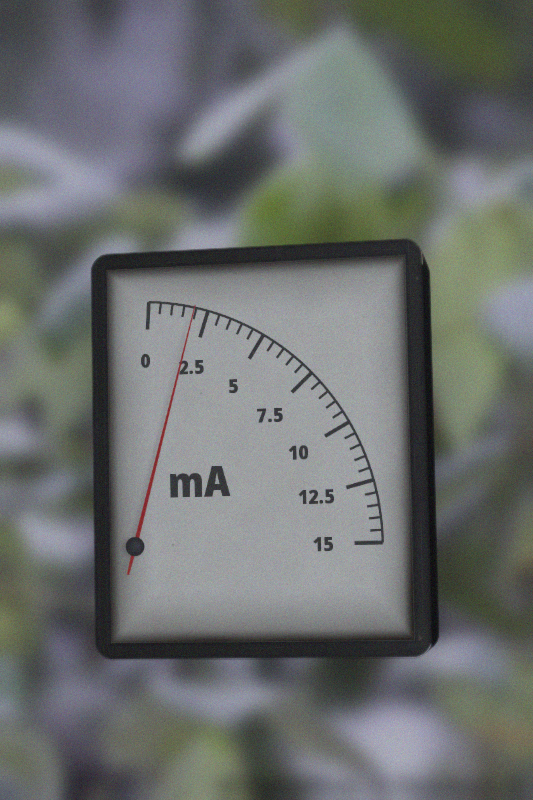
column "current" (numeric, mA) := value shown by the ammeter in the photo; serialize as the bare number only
2
